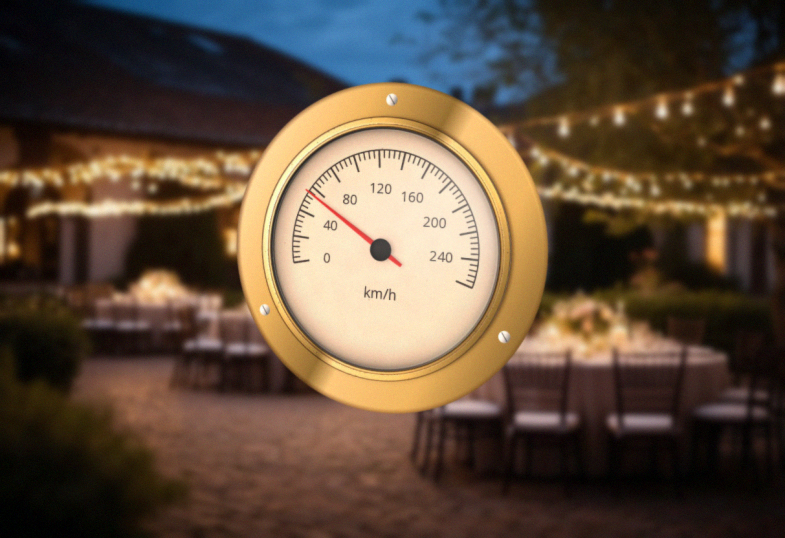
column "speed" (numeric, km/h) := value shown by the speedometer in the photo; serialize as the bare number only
56
